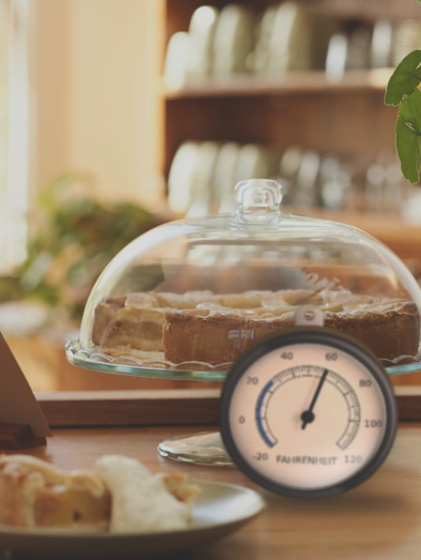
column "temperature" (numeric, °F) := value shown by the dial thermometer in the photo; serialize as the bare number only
60
